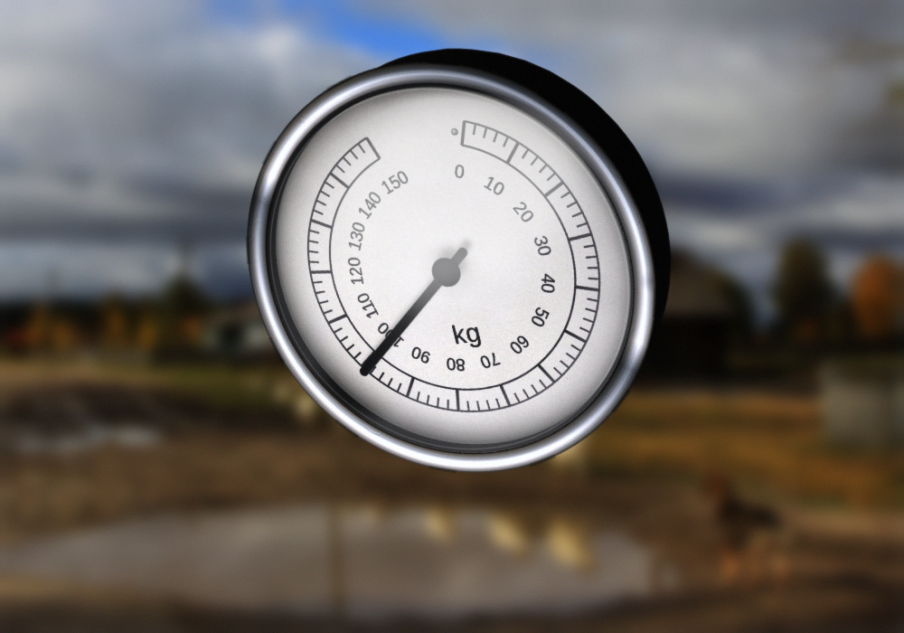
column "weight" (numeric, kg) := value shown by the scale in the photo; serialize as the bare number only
99
